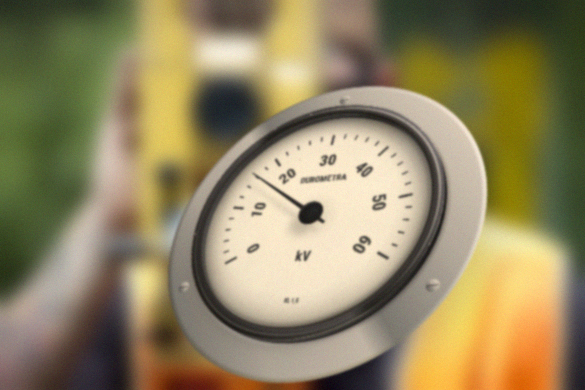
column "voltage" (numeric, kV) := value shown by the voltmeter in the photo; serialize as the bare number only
16
